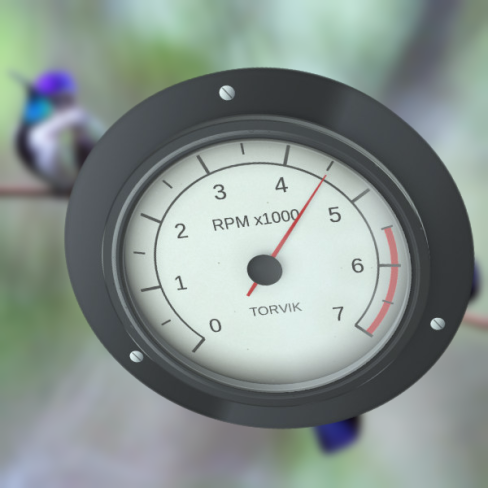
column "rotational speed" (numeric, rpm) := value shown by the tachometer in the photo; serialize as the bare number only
4500
